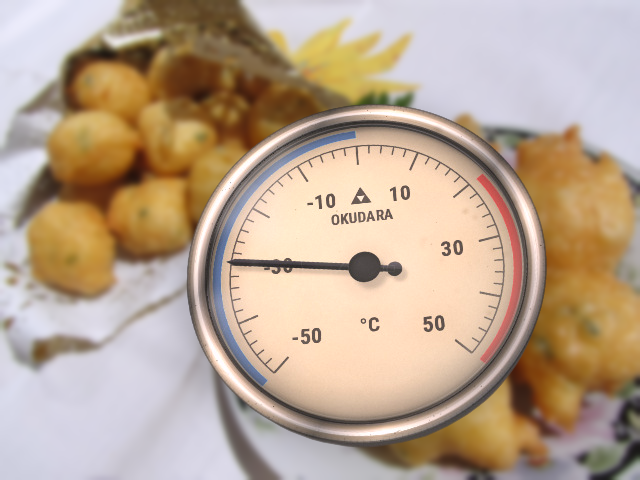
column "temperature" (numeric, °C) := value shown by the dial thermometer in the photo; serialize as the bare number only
-30
